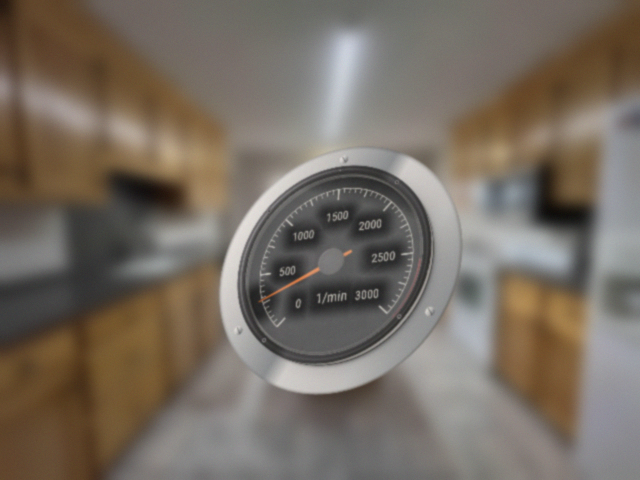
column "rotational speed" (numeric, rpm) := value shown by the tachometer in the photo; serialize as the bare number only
250
